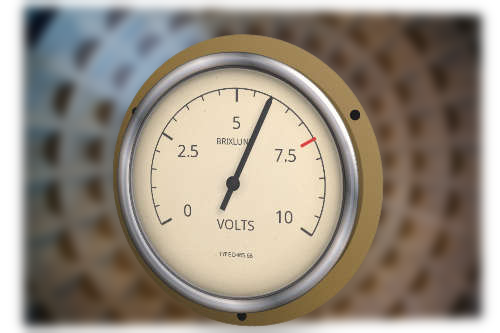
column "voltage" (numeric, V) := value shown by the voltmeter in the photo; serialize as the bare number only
6
